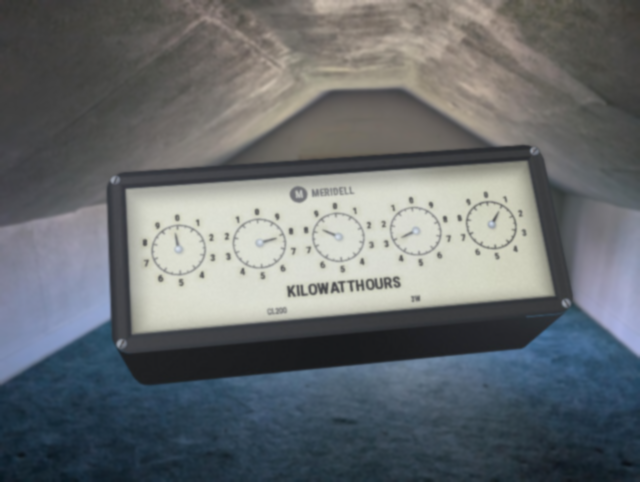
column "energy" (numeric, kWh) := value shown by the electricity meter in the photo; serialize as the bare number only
97831
